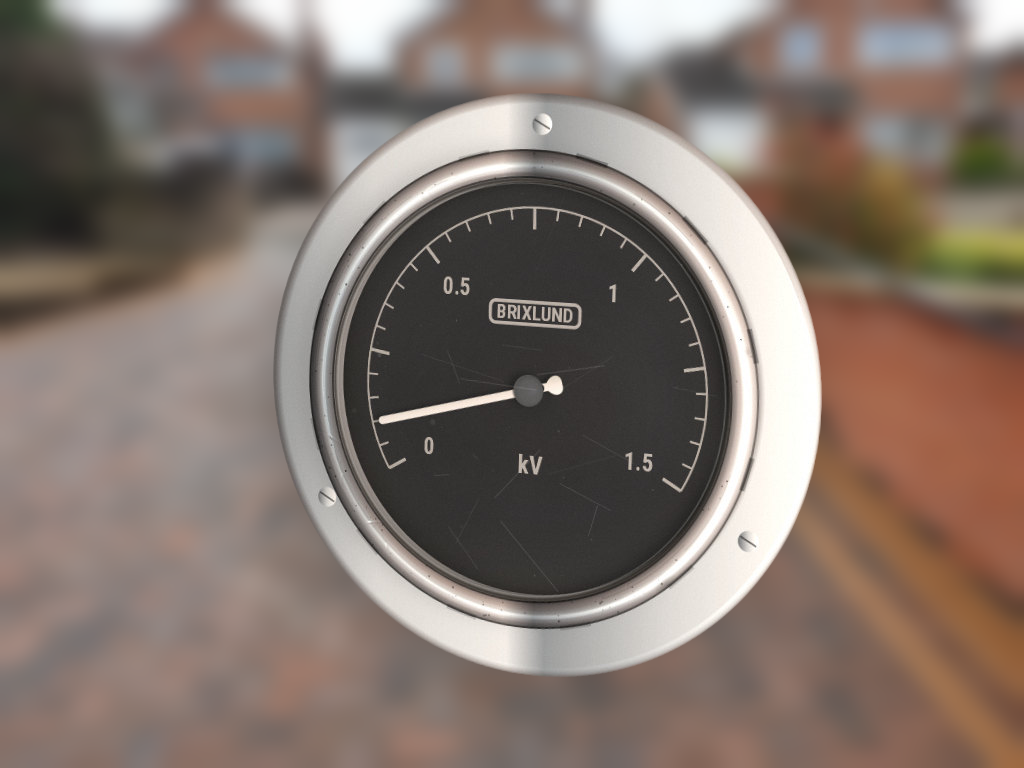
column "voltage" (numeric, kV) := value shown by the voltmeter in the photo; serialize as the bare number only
0.1
